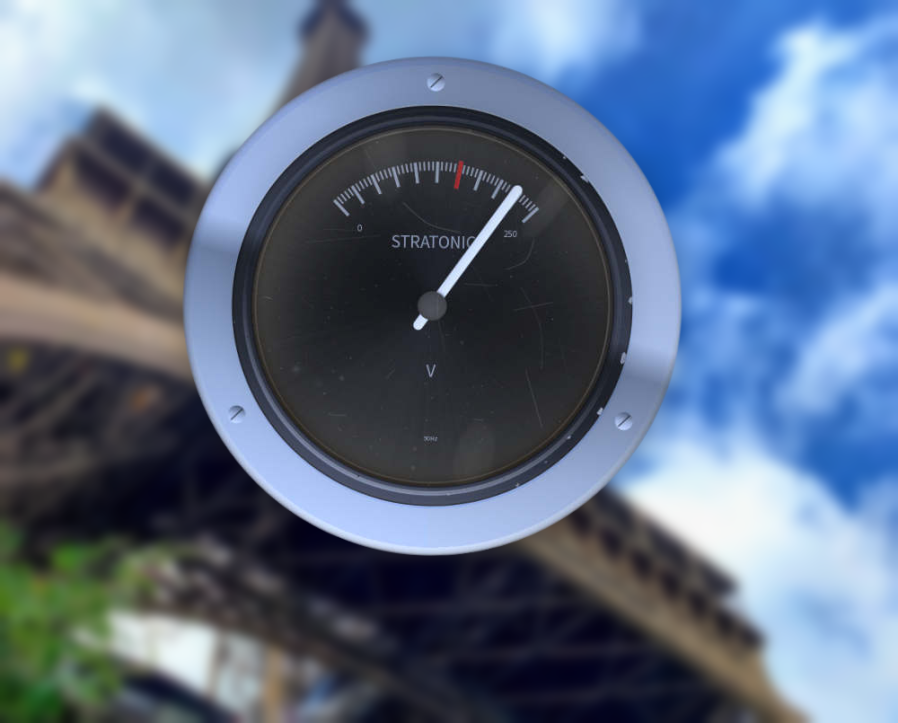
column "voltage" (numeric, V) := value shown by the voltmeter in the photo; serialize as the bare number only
220
